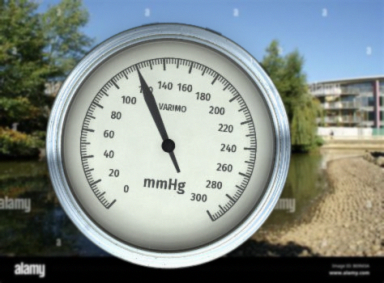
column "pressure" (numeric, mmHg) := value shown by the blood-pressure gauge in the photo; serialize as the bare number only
120
